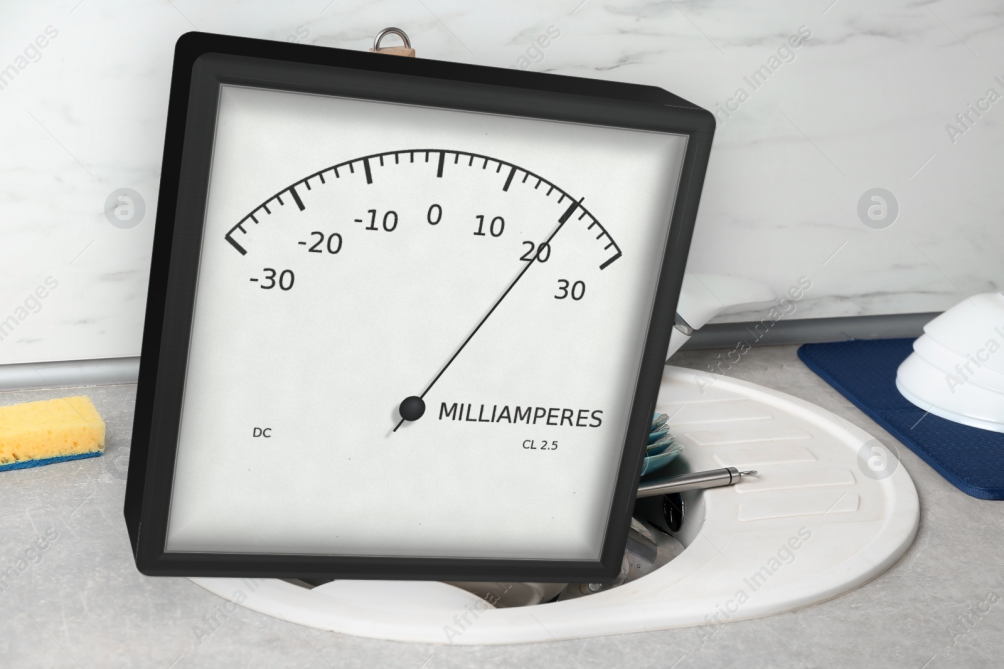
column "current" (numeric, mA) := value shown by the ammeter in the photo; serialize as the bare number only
20
